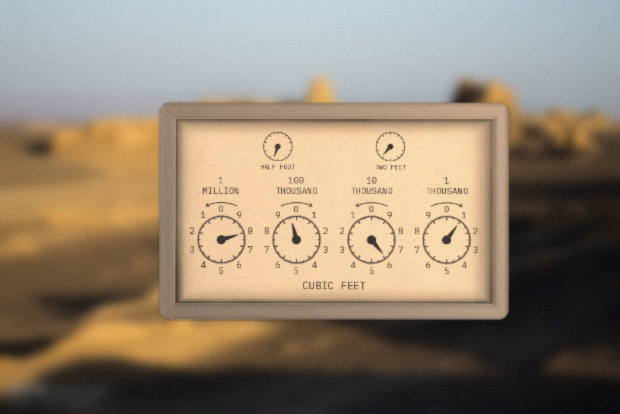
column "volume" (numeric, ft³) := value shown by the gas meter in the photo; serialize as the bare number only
796100
